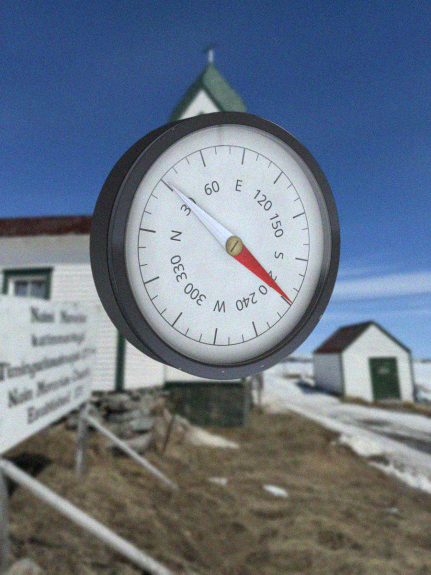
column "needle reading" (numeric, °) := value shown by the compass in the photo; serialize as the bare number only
210
